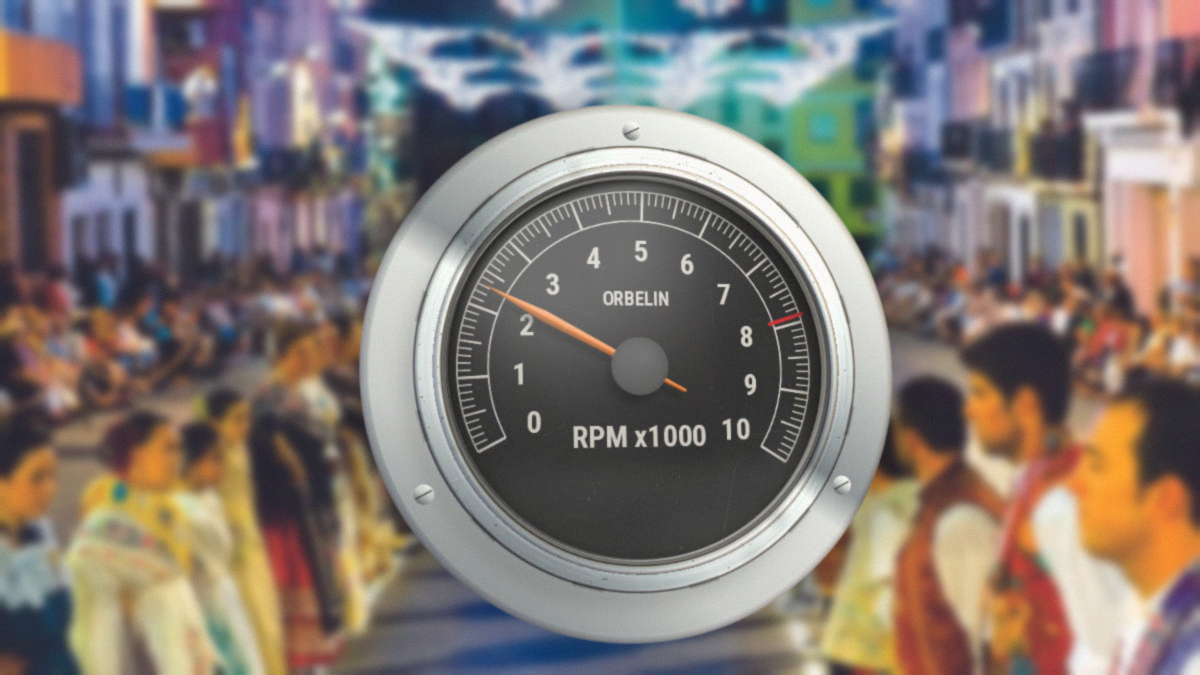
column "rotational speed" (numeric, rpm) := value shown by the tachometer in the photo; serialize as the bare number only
2300
